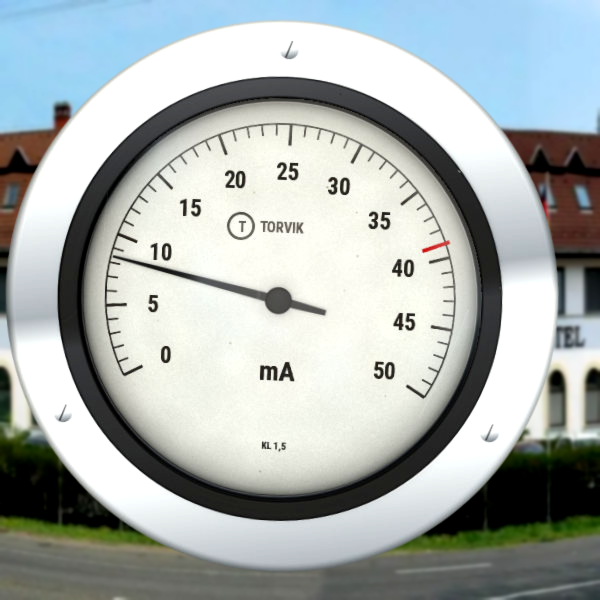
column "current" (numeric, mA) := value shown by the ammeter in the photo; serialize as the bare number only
8.5
